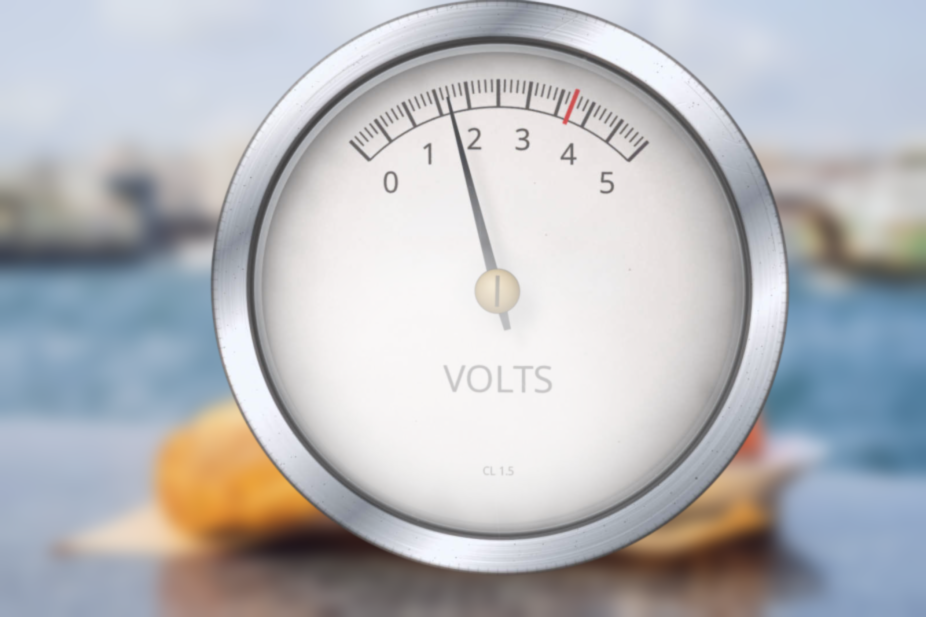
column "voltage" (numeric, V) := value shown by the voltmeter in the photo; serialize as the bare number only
1.7
